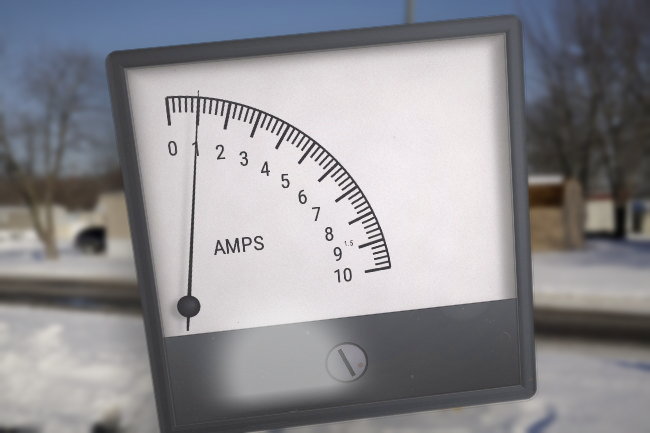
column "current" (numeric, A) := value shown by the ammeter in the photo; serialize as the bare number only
1
